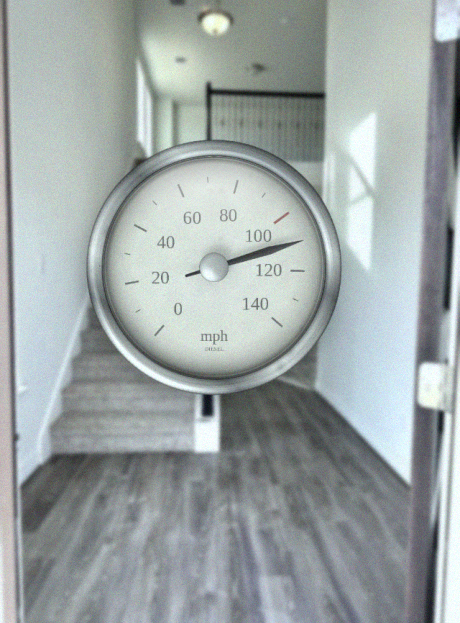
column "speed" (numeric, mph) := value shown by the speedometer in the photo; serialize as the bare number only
110
